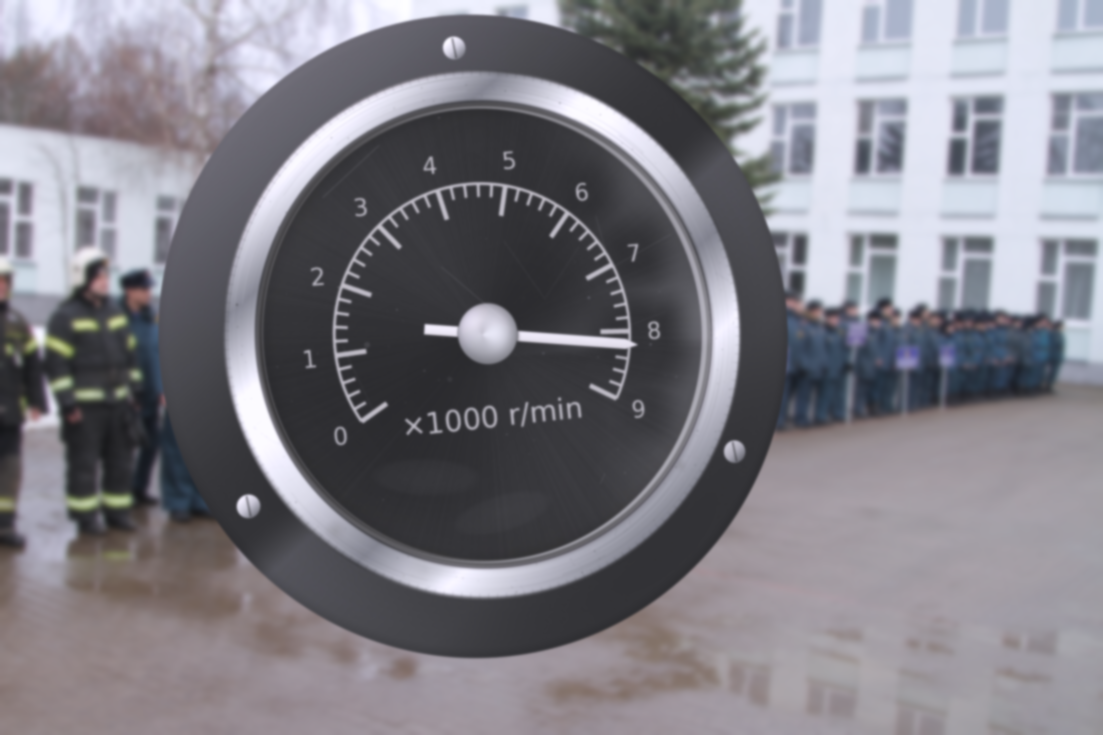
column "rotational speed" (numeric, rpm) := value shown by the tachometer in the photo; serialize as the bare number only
8200
